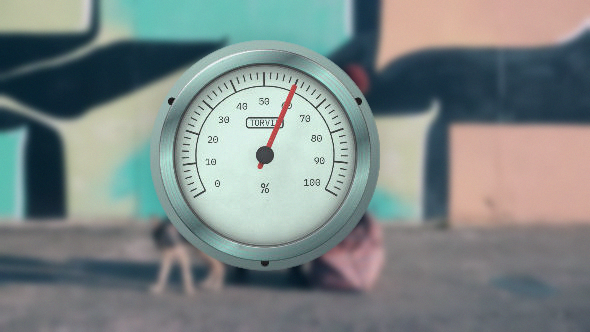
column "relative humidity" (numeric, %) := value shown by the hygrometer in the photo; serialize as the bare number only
60
